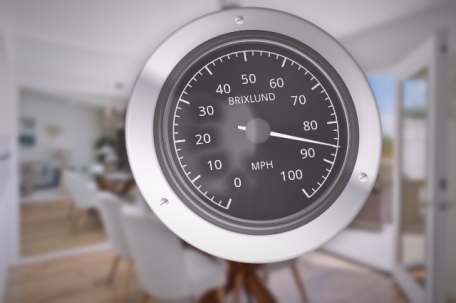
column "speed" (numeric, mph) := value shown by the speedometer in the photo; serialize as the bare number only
86
